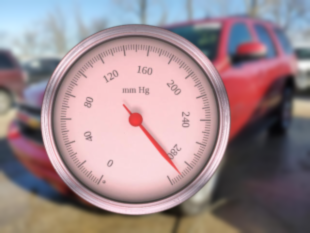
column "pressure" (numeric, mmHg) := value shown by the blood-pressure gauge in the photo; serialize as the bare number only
290
